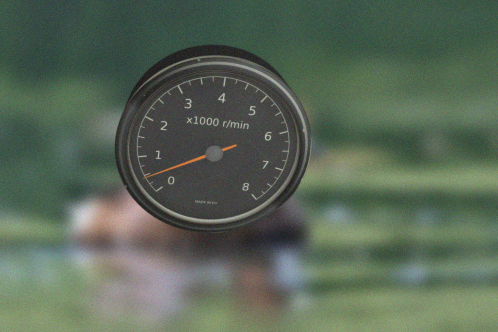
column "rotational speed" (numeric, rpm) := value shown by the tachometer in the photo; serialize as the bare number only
500
